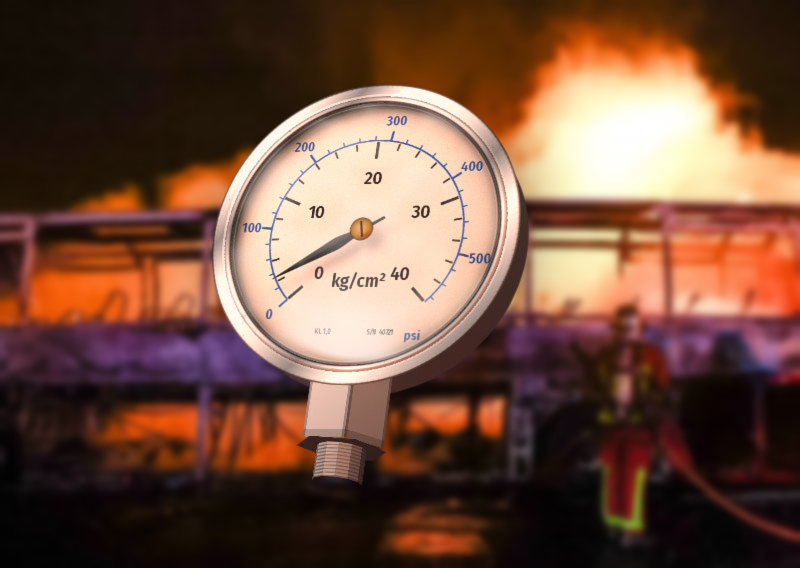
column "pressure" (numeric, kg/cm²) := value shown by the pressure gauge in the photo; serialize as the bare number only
2
